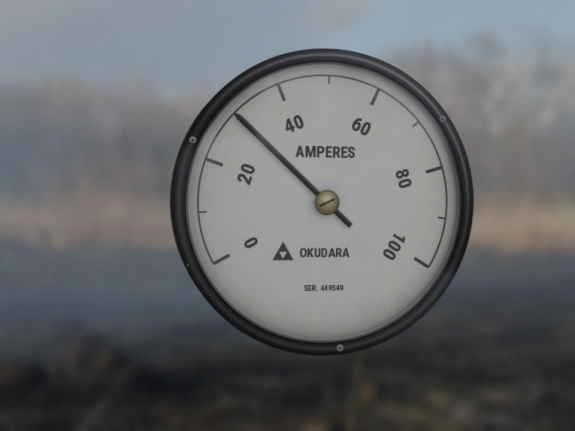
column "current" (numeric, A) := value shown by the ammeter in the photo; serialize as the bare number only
30
